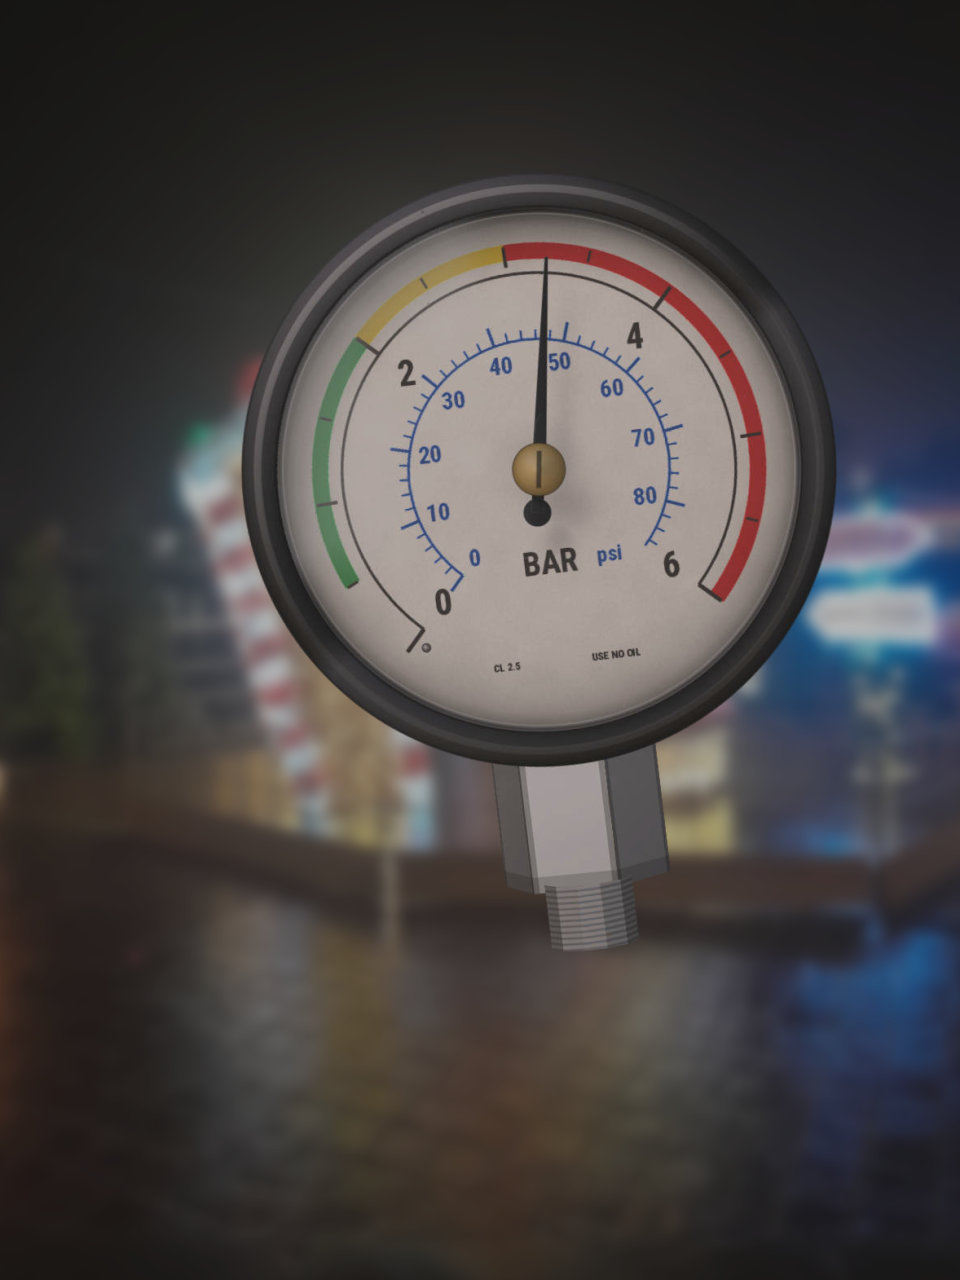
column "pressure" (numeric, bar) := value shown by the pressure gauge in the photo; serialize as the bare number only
3.25
